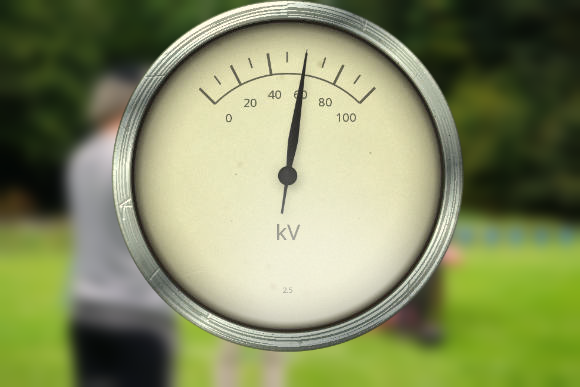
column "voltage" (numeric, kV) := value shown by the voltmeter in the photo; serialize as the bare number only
60
